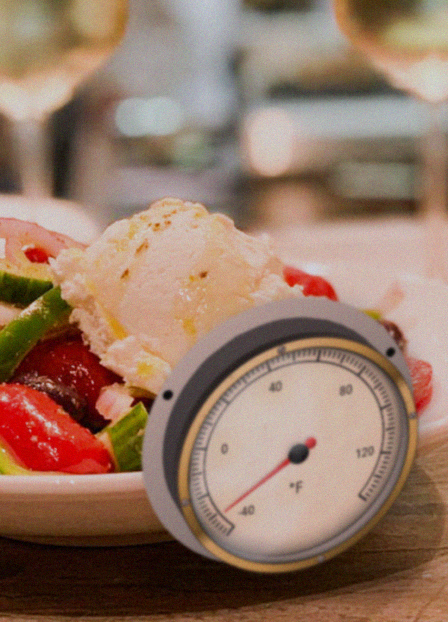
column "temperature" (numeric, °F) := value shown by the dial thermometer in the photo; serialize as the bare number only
-30
